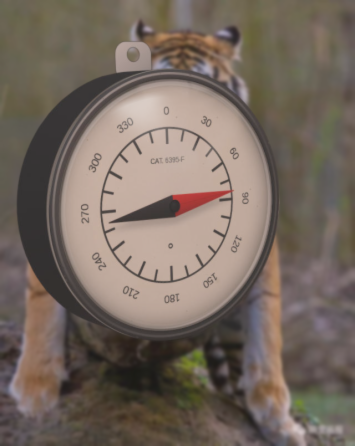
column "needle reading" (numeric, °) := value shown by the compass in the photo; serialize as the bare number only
82.5
